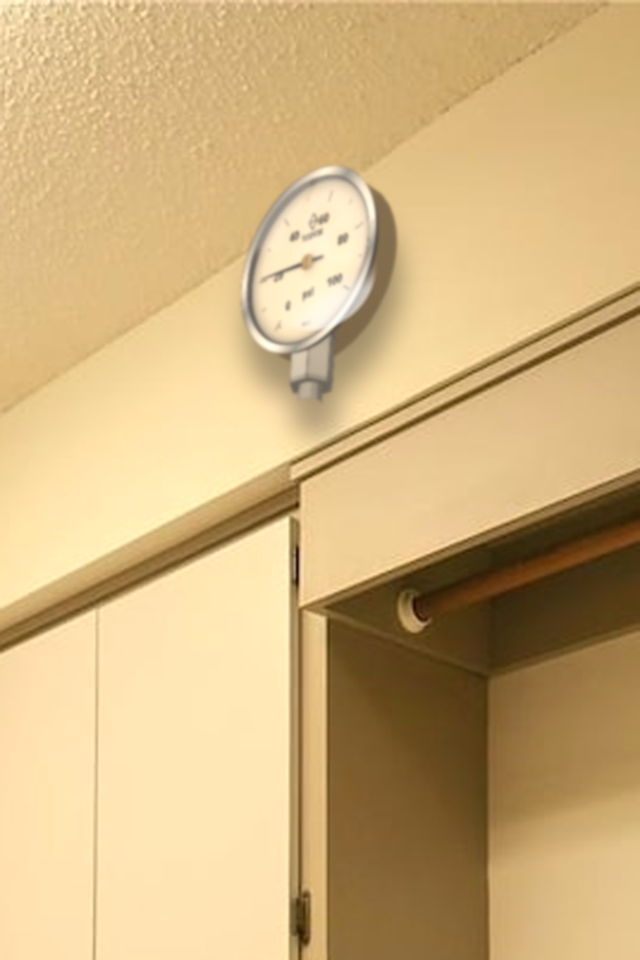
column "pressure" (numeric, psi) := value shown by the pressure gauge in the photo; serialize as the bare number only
20
